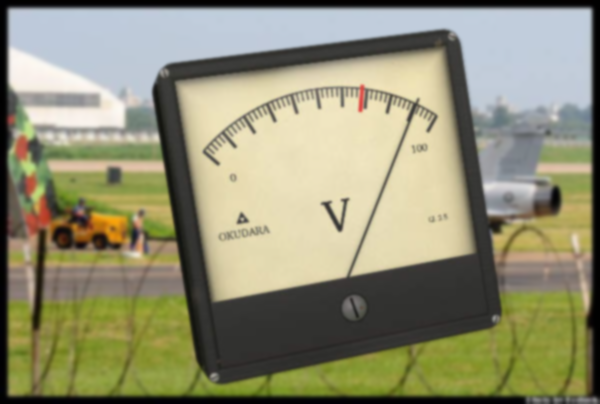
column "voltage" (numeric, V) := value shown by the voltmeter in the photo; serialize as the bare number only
90
